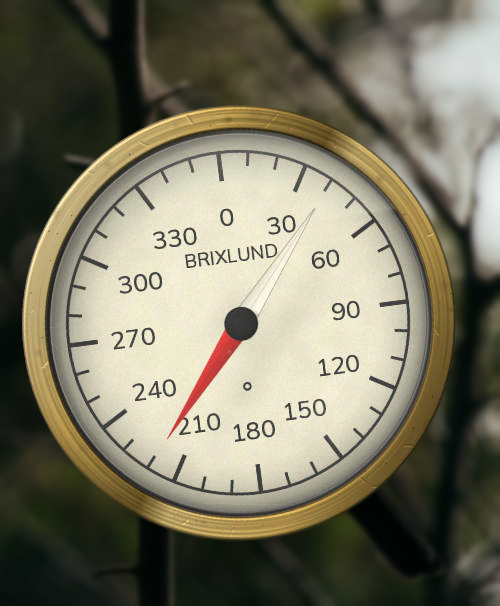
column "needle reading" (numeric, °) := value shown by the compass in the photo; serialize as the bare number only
220
